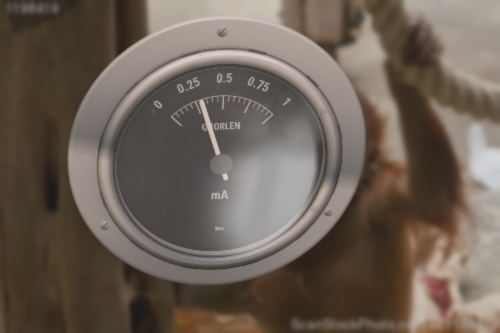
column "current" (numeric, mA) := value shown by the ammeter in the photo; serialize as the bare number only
0.3
